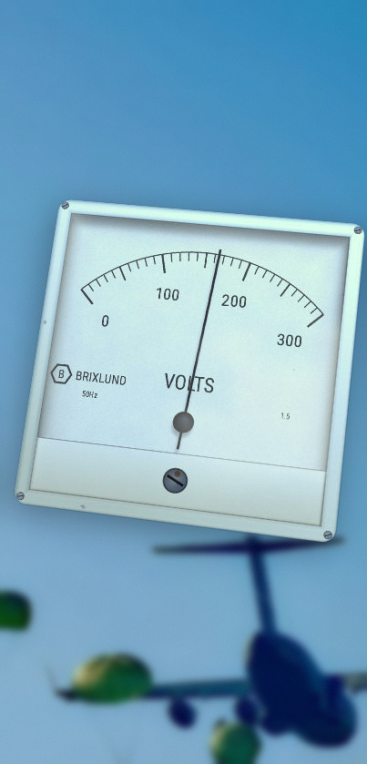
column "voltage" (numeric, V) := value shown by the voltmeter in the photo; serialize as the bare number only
165
